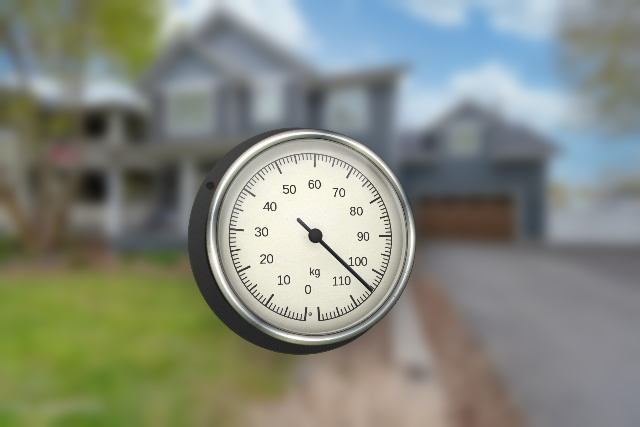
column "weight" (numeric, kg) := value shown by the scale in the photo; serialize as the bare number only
105
